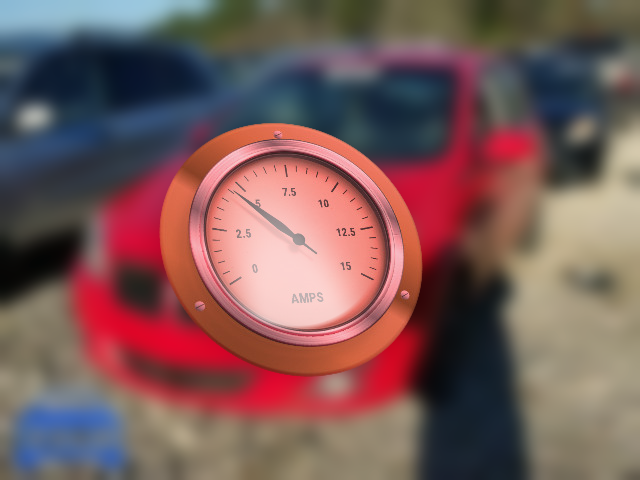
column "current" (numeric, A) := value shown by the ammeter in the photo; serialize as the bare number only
4.5
